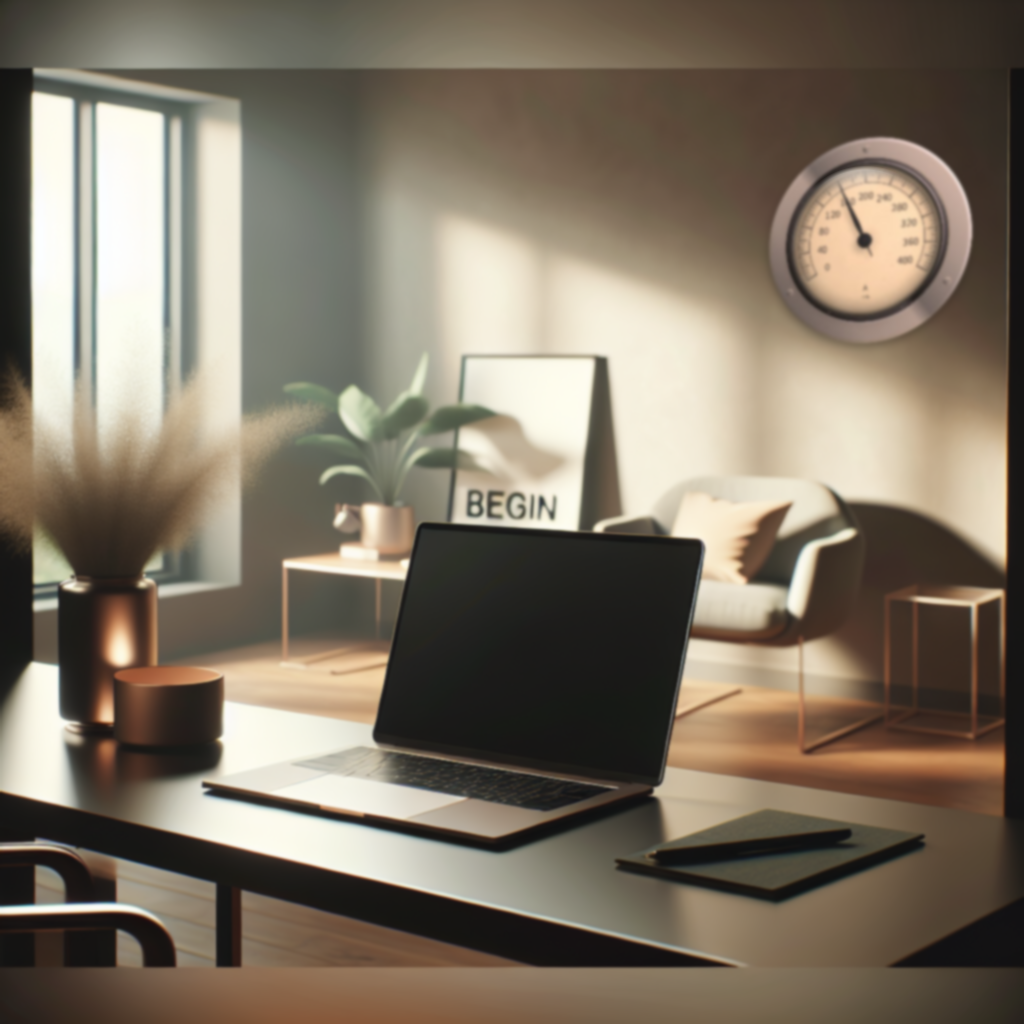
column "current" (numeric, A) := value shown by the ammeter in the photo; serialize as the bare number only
160
